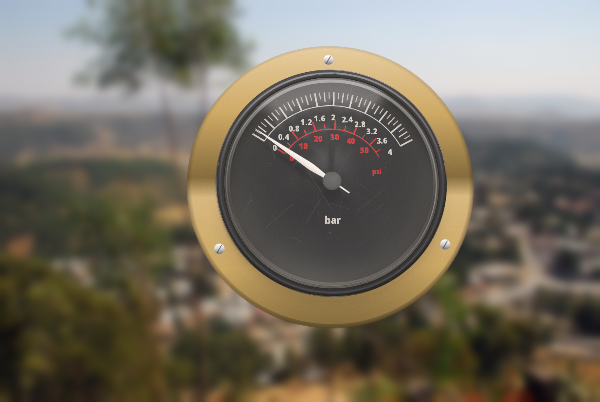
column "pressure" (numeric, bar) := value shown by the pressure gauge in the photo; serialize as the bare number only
0.1
